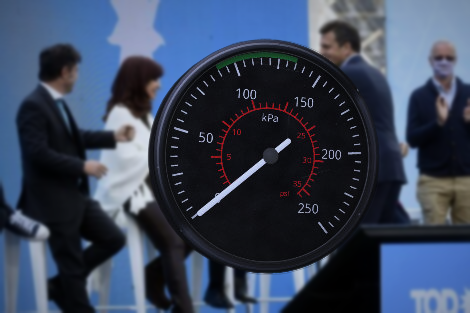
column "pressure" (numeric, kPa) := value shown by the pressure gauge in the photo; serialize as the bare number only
0
